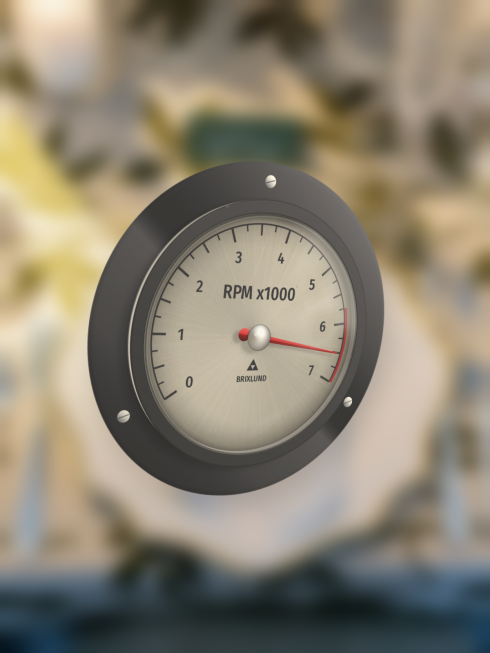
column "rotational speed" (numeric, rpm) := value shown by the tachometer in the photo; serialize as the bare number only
6500
